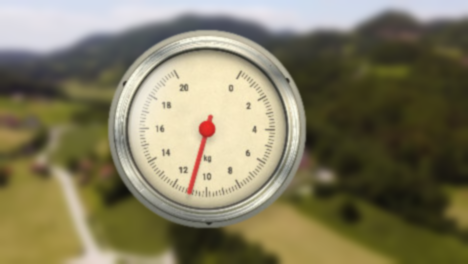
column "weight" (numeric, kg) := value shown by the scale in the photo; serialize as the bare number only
11
